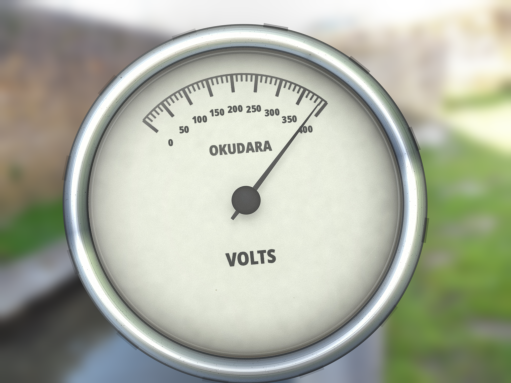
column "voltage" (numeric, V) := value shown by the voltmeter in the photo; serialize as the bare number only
390
